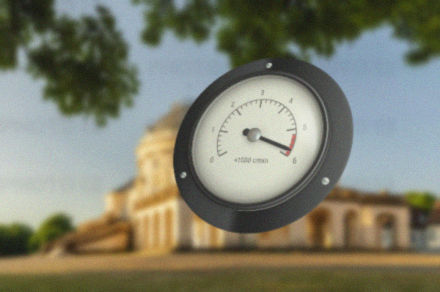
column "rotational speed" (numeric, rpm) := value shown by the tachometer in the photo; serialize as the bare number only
5800
